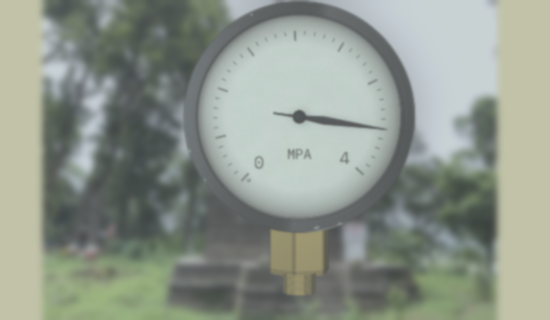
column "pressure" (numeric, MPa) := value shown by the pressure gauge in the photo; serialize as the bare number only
3.5
